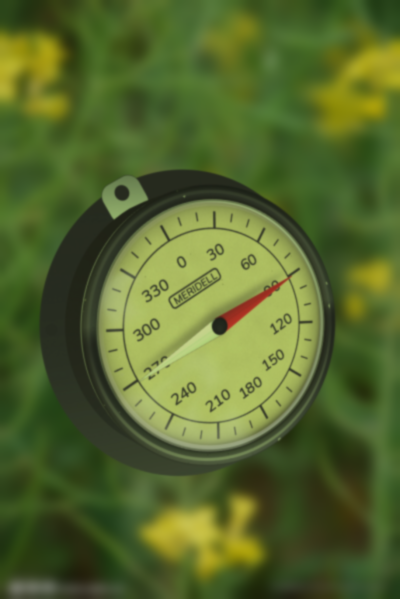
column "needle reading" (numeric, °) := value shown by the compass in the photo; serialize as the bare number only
90
